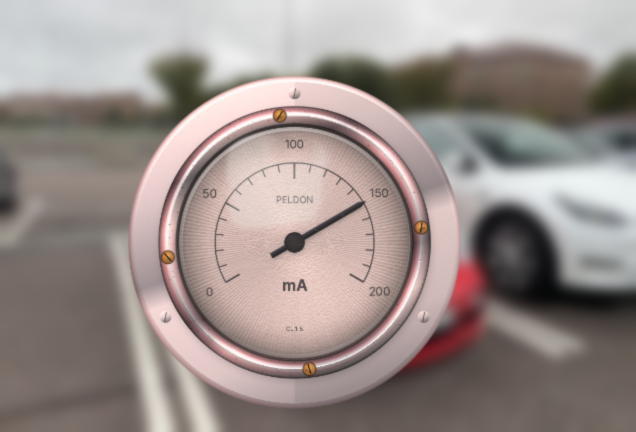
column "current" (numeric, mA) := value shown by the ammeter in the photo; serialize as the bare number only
150
